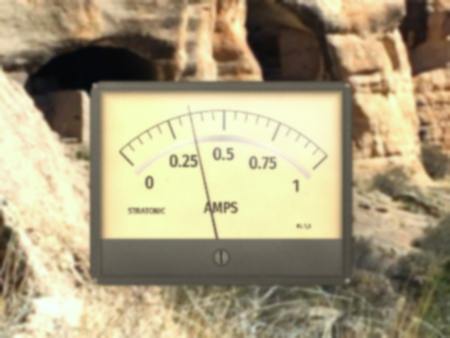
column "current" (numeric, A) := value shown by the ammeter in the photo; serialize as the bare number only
0.35
